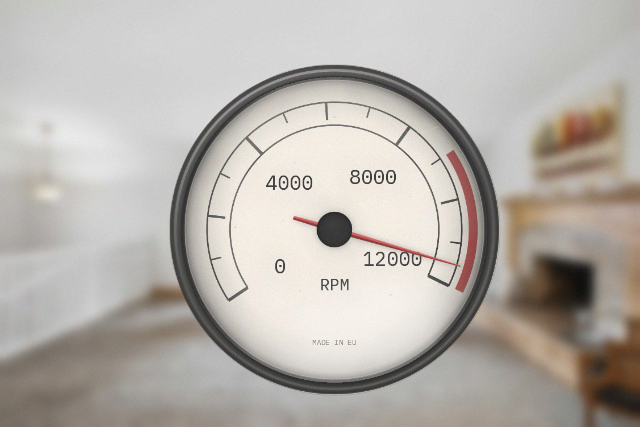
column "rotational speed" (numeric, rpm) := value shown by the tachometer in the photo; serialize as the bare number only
11500
